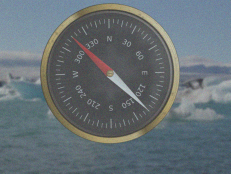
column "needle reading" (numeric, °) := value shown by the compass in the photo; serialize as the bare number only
315
